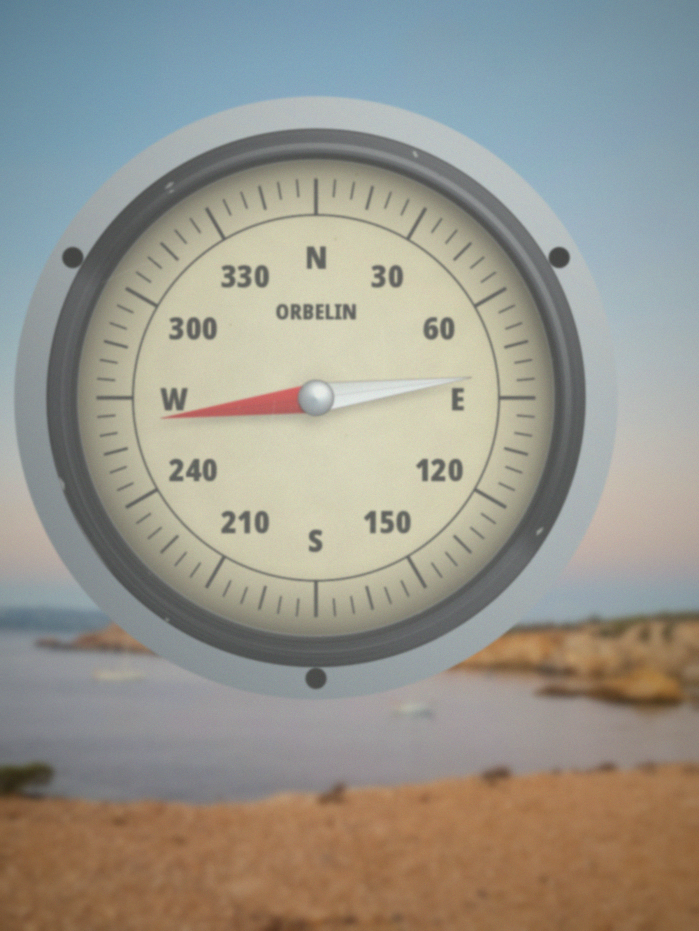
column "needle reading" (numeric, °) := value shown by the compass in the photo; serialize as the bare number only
262.5
